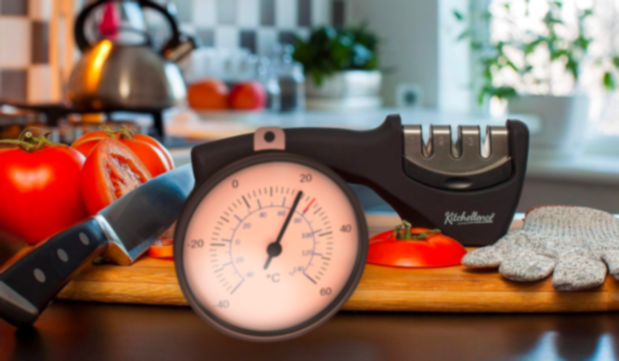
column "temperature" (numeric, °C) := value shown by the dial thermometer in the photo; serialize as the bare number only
20
